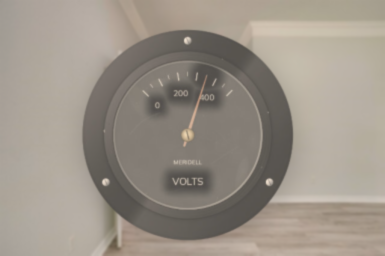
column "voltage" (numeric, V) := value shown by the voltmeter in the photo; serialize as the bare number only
350
